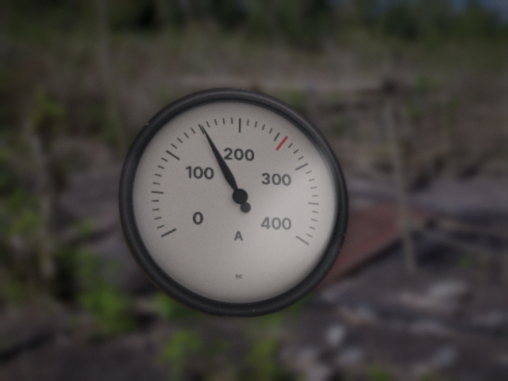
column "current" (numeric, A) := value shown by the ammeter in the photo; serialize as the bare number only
150
